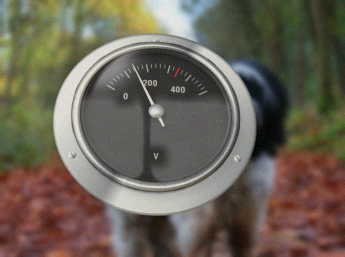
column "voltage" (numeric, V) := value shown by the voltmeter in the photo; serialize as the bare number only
140
